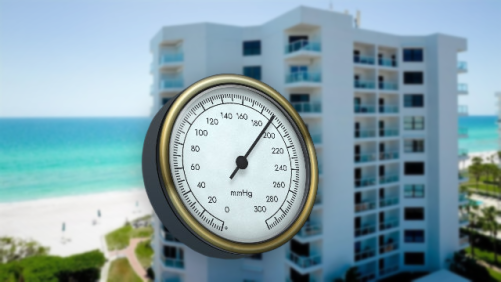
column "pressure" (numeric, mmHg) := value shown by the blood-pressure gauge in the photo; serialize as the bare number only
190
